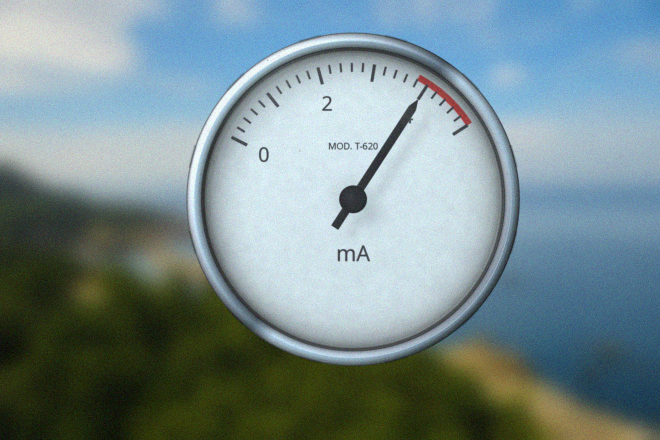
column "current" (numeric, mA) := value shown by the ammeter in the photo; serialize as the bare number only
4
